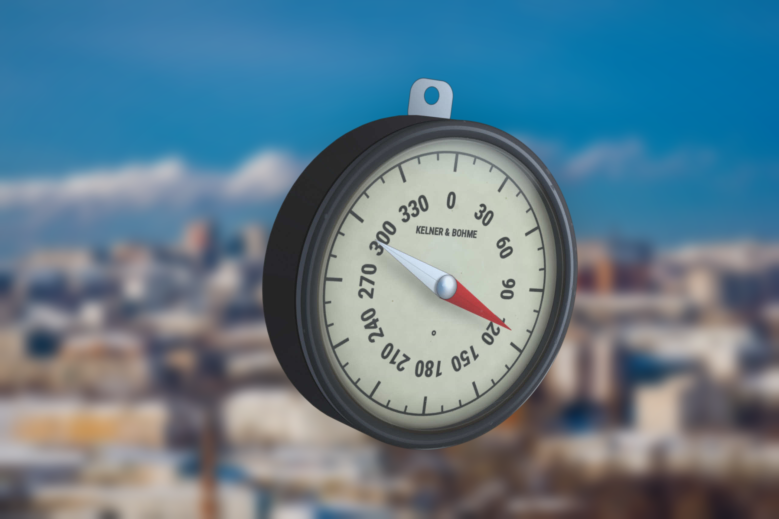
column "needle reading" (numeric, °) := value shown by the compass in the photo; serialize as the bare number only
115
